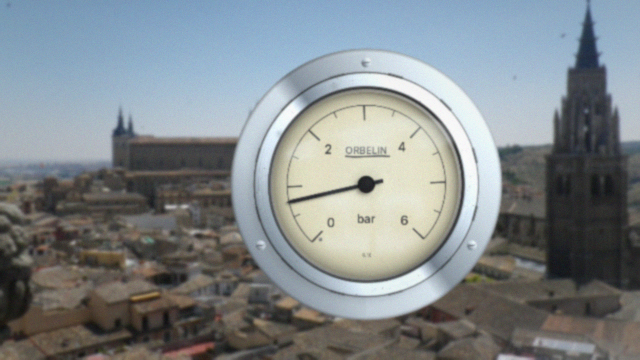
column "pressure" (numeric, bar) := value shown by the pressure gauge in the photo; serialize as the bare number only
0.75
